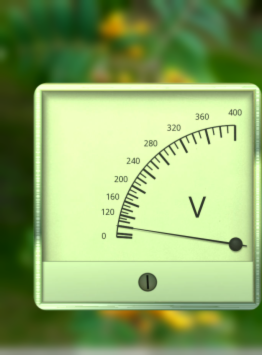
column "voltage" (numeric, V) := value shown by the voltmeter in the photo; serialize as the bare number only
80
